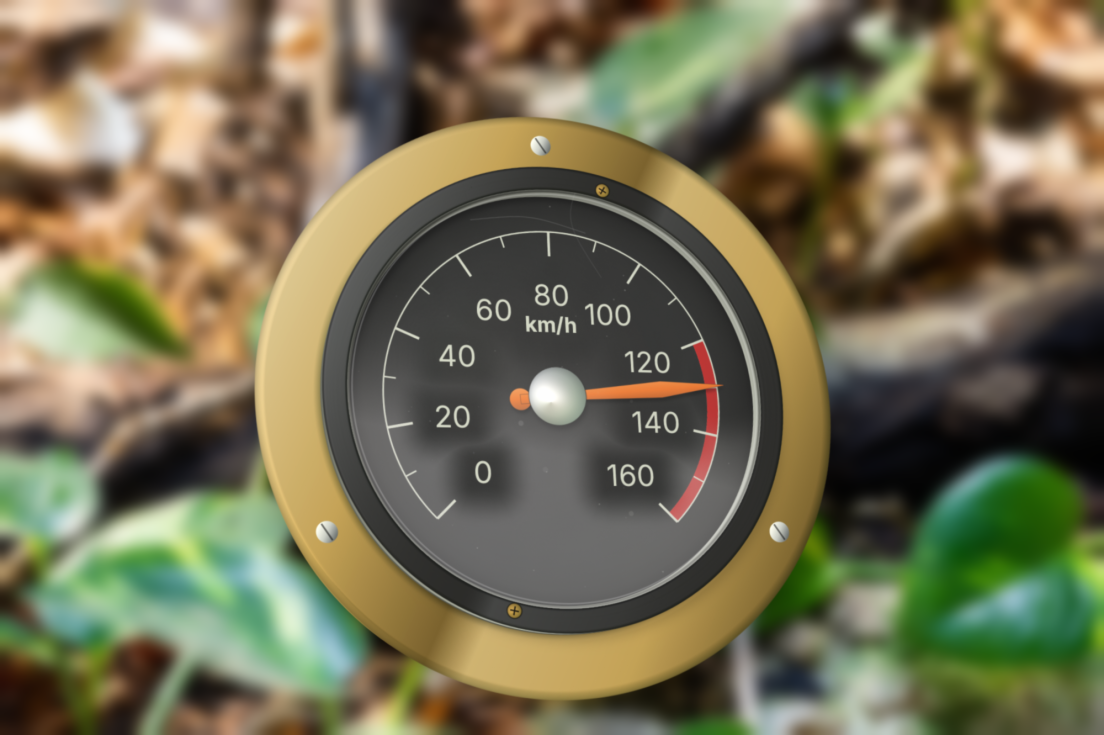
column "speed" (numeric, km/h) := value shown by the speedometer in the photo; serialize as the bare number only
130
